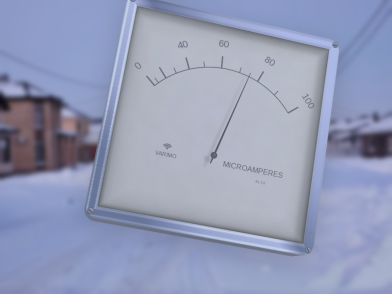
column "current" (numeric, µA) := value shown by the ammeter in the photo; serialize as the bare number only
75
